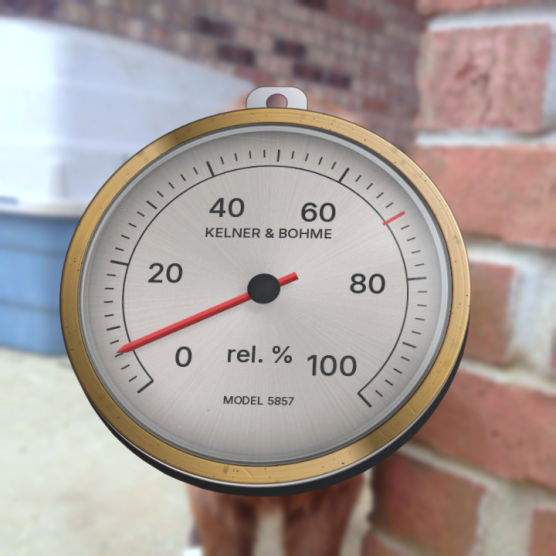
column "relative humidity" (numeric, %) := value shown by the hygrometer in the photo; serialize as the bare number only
6
